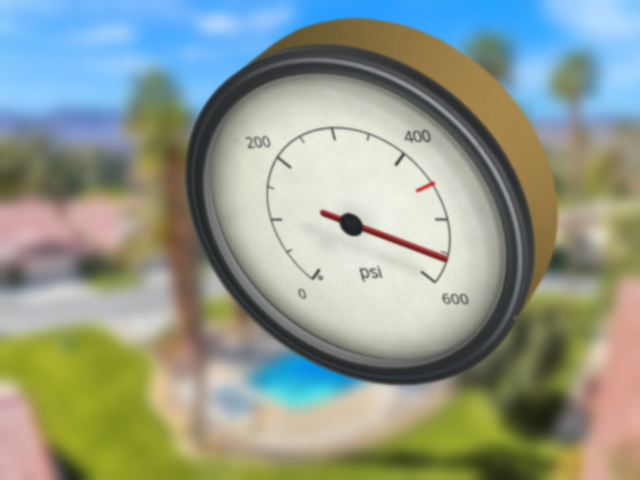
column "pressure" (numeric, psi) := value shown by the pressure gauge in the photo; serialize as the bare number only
550
